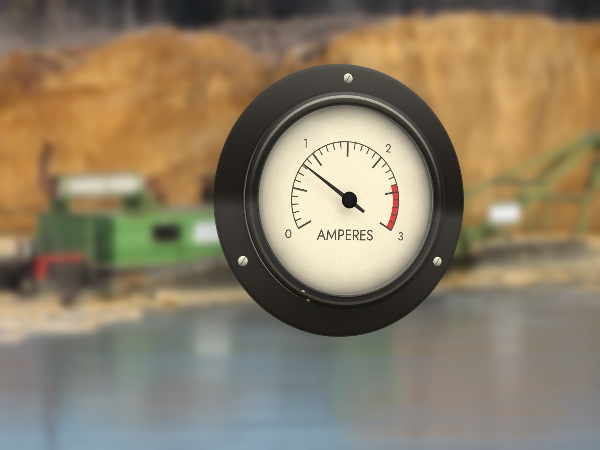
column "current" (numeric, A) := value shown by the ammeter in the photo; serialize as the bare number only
0.8
